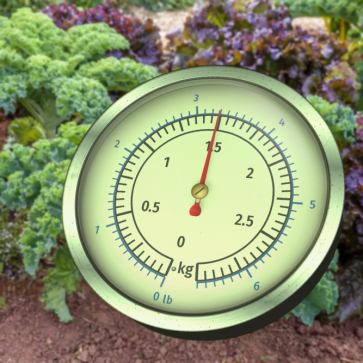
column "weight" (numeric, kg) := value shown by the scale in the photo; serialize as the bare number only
1.5
